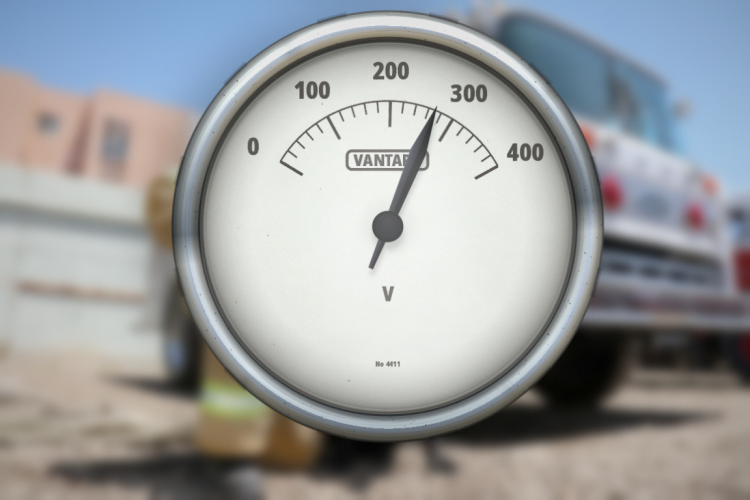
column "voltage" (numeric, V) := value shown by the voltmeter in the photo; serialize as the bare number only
270
